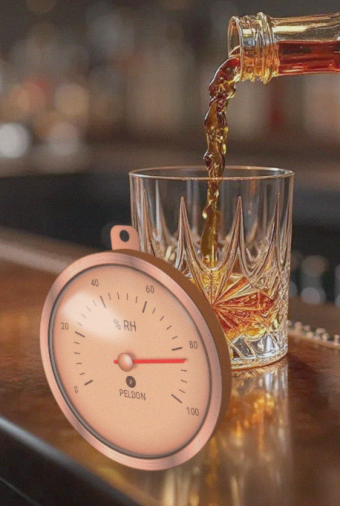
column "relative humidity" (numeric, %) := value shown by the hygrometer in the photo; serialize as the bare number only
84
